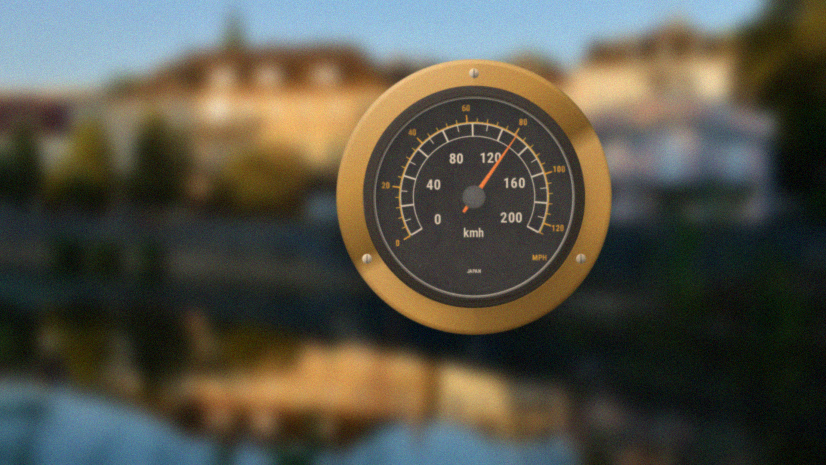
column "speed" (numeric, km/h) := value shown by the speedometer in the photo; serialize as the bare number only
130
